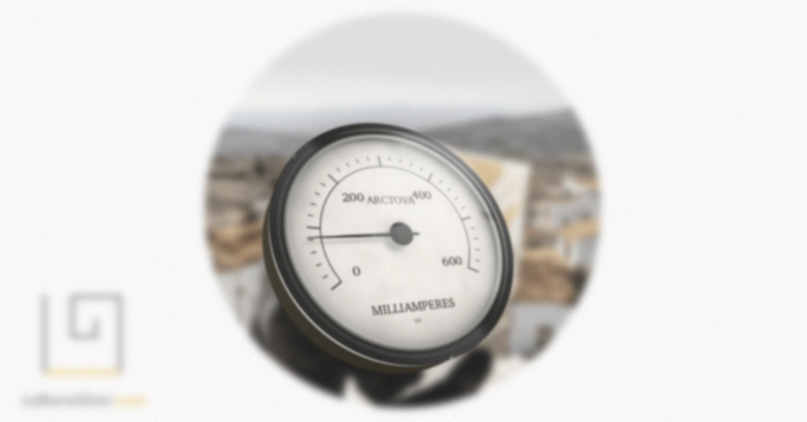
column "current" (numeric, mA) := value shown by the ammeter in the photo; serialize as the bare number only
80
